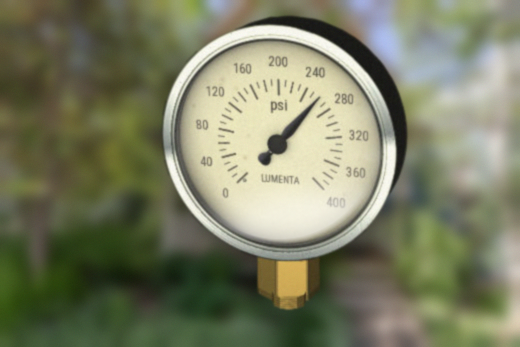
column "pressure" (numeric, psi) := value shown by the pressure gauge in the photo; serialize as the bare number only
260
